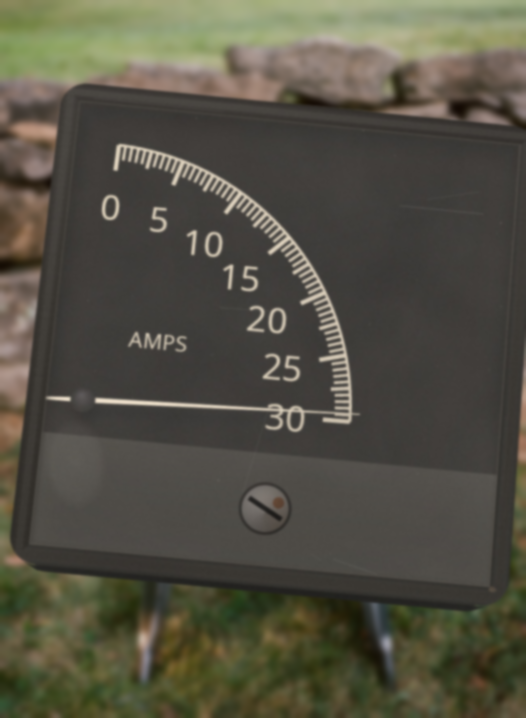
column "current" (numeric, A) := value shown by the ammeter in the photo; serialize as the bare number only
29.5
